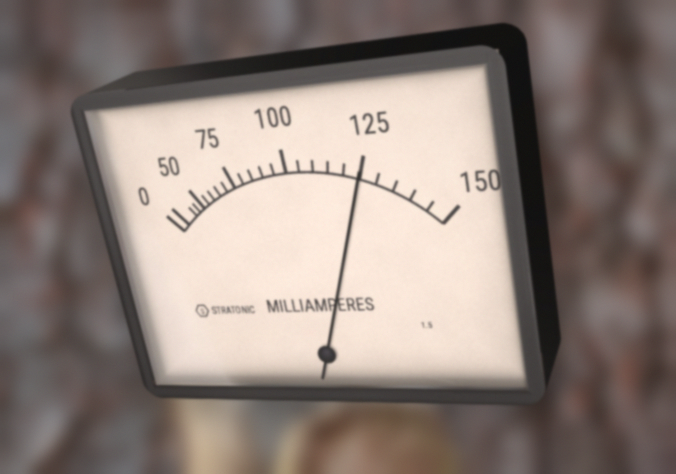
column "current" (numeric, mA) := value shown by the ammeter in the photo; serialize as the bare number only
125
